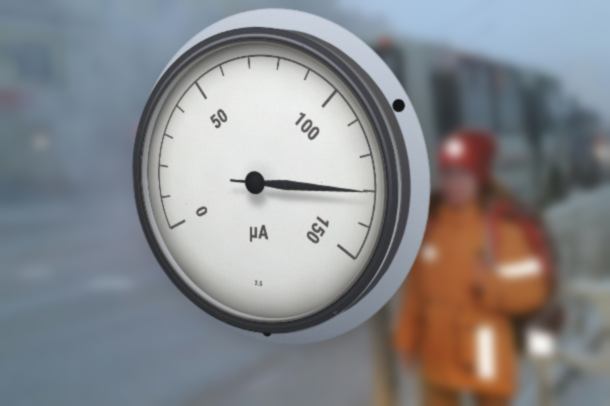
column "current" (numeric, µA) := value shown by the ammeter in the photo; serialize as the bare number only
130
